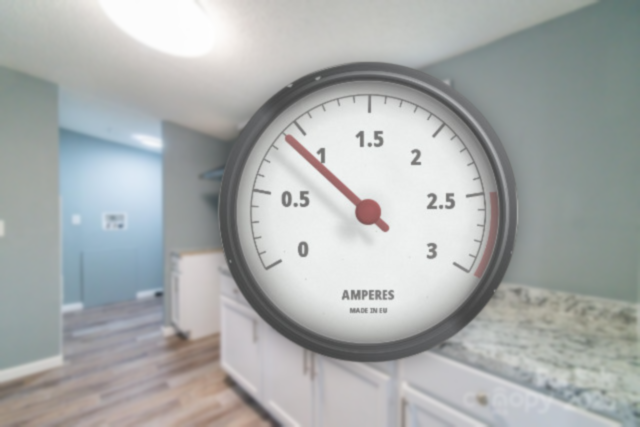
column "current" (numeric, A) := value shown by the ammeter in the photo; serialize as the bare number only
0.9
